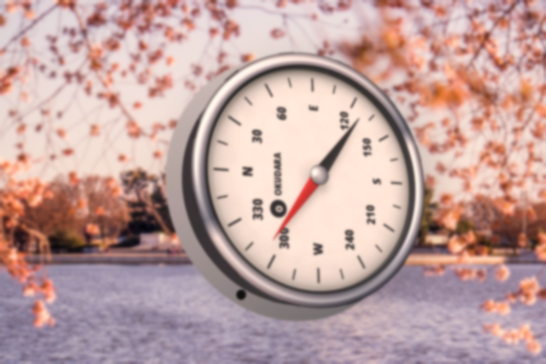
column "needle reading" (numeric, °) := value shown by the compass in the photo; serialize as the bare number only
307.5
